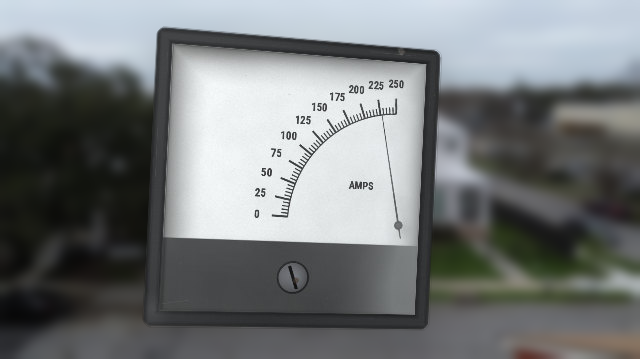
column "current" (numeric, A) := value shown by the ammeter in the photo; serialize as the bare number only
225
